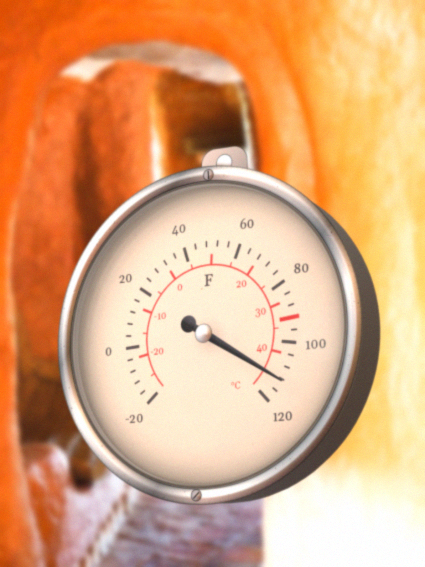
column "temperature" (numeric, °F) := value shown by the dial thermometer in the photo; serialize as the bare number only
112
